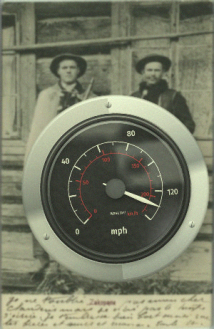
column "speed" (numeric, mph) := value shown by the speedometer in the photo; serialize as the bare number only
130
